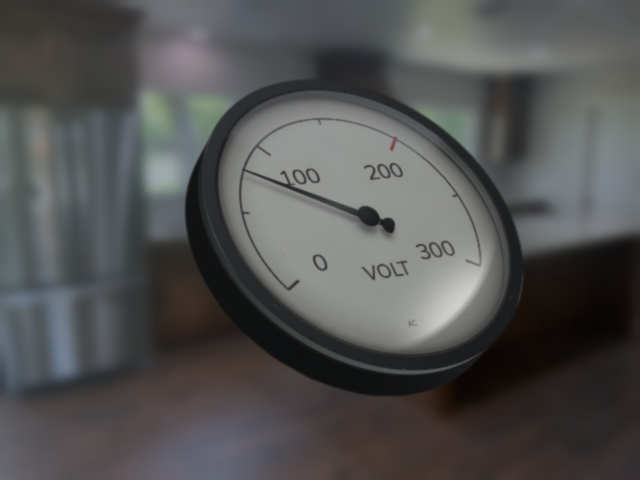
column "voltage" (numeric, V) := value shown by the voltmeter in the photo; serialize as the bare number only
75
